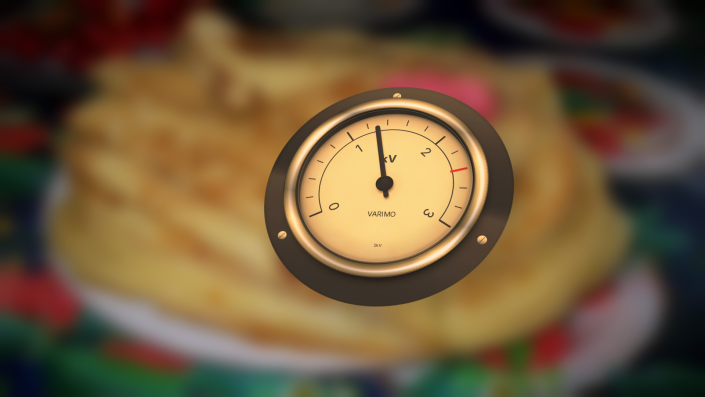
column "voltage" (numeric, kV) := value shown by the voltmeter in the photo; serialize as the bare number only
1.3
